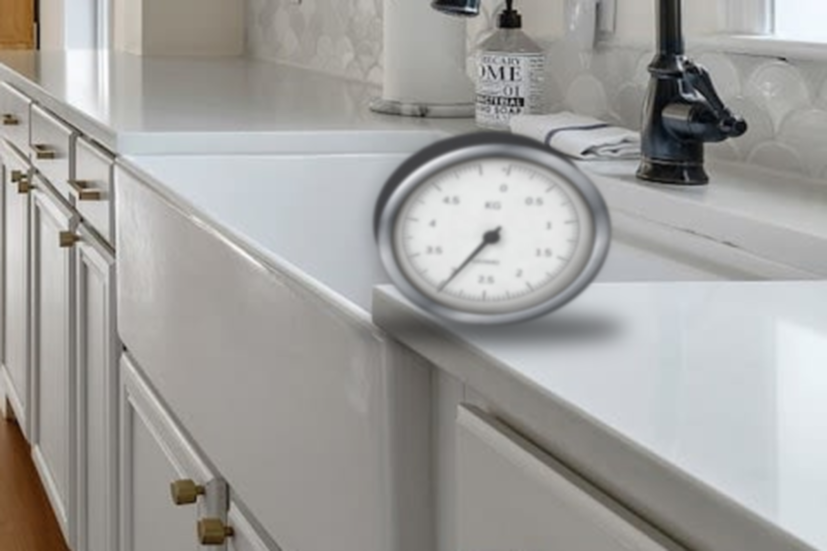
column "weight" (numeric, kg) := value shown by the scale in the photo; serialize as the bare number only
3
